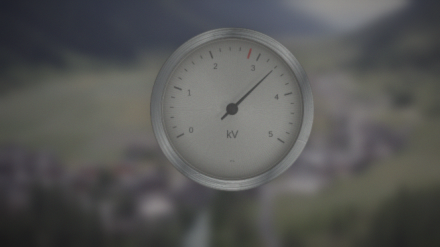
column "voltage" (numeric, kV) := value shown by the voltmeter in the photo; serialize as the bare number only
3.4
